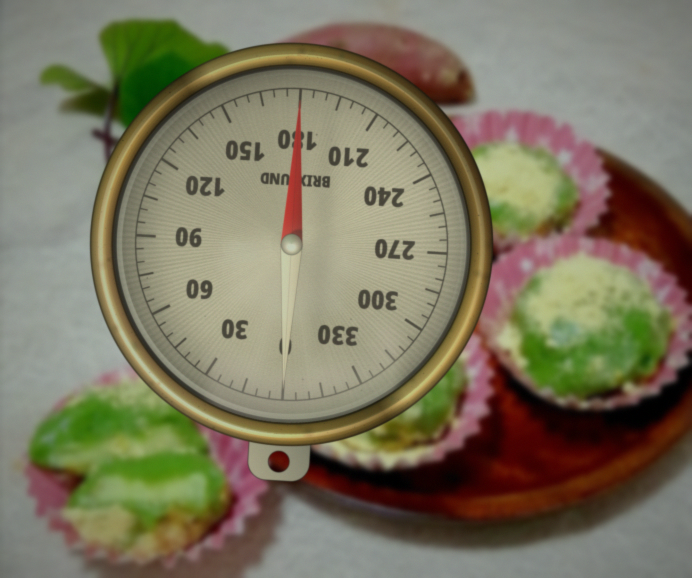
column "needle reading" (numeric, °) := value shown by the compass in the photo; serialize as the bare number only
180
